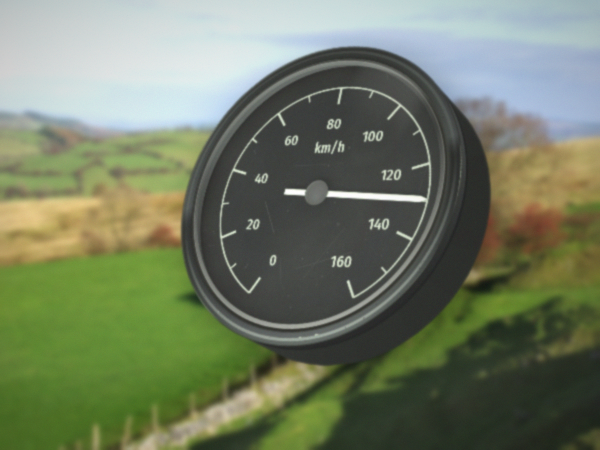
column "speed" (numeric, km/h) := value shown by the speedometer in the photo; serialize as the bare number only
130
